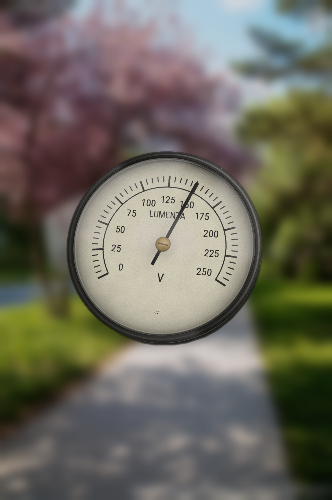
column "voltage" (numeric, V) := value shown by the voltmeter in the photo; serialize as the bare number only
150
